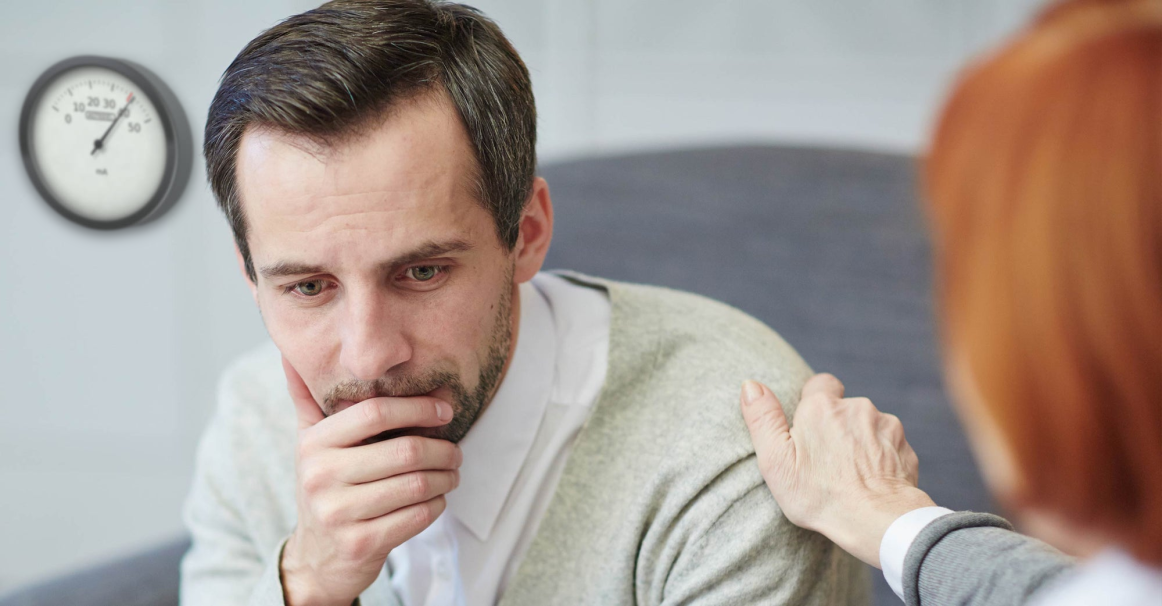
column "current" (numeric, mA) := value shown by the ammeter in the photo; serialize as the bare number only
40
